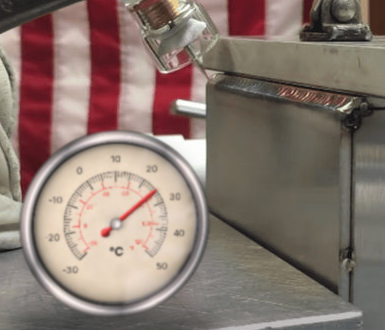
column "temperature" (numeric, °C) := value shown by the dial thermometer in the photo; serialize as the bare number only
25
